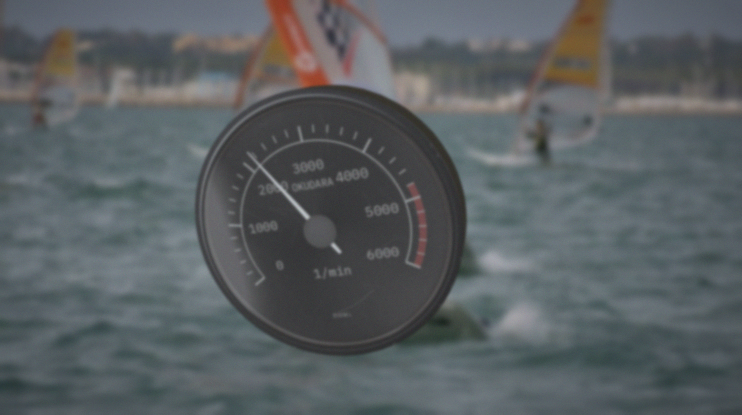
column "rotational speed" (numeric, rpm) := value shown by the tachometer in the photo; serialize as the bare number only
2200
